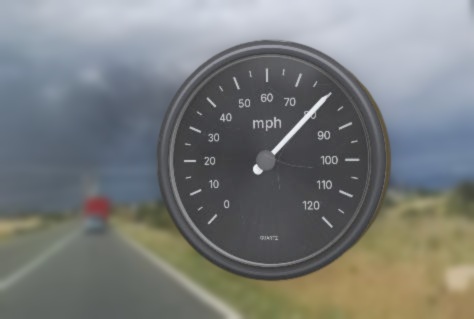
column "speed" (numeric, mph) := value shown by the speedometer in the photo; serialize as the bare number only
80
